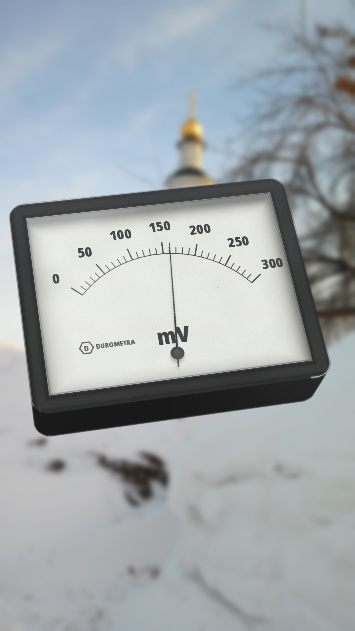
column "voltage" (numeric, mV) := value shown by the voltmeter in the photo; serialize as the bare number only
160
